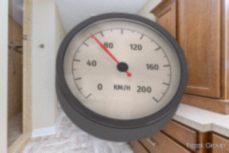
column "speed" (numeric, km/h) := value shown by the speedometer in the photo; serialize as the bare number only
70
